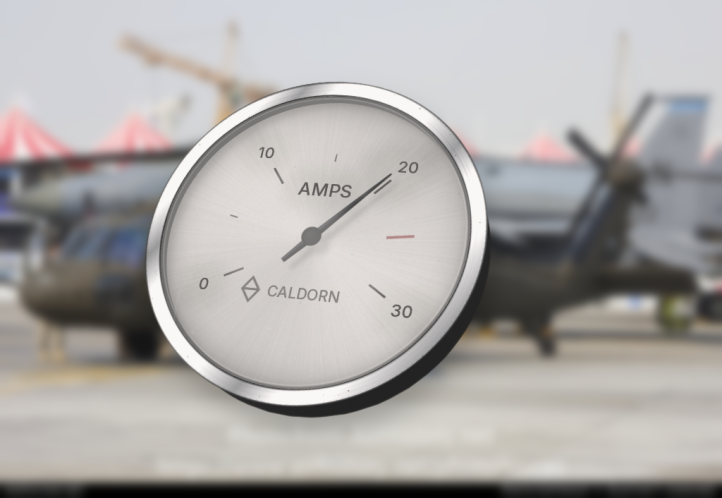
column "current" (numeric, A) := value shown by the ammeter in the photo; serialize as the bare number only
20
